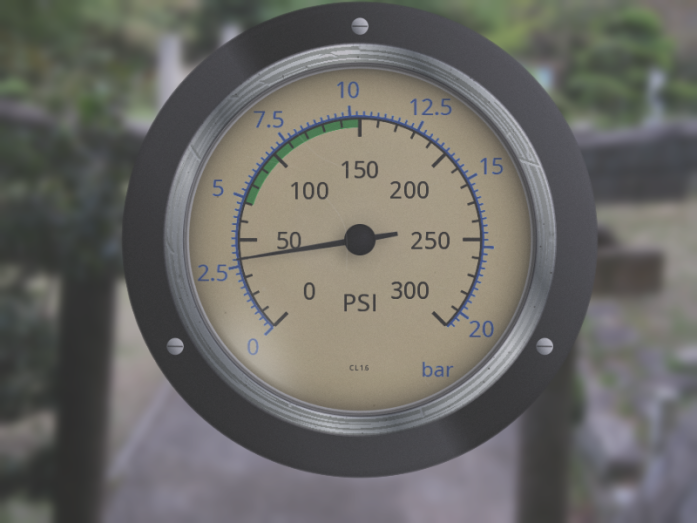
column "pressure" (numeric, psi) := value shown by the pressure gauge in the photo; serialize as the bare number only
40
